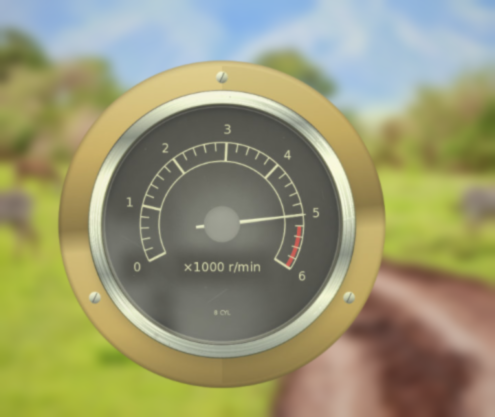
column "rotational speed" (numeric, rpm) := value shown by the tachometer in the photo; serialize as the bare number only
5000
